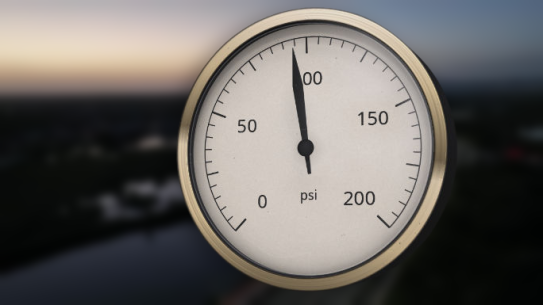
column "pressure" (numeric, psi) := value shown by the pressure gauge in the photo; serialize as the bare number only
95
